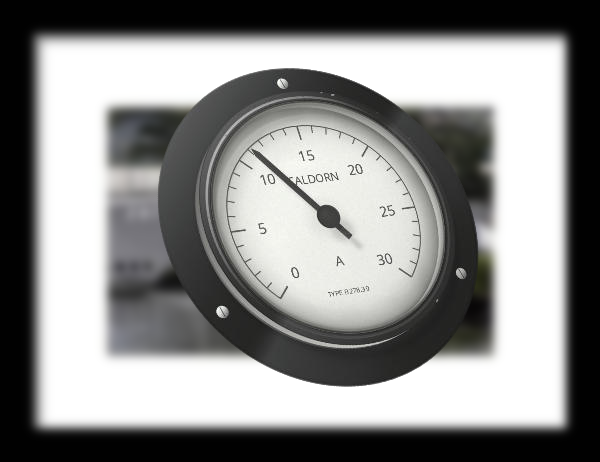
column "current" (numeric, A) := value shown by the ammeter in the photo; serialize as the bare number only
11
